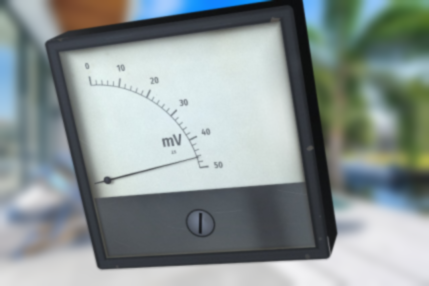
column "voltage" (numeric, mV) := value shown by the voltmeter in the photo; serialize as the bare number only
46
